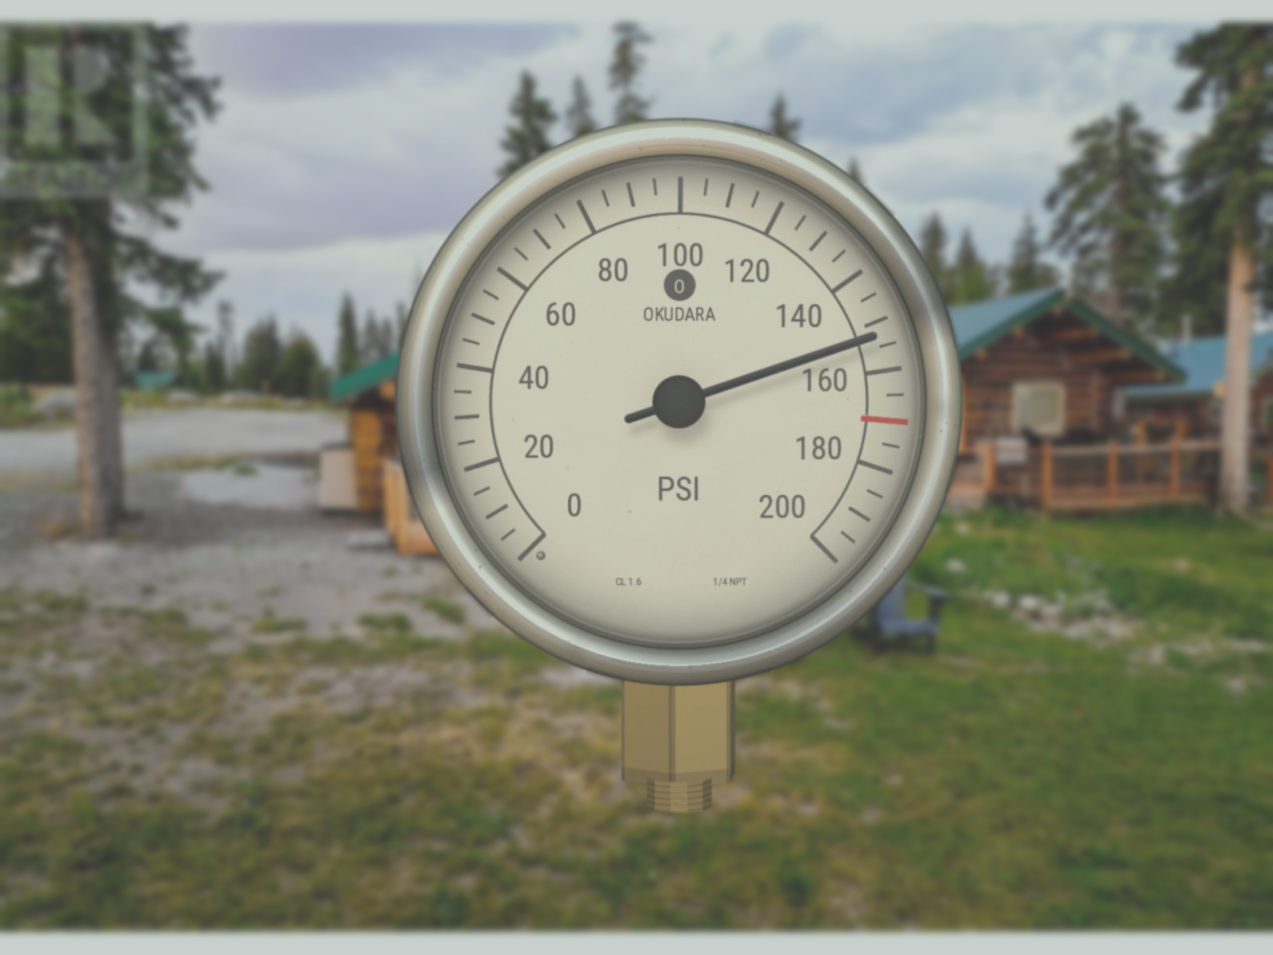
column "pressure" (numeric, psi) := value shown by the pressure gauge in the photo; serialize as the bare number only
152.5
